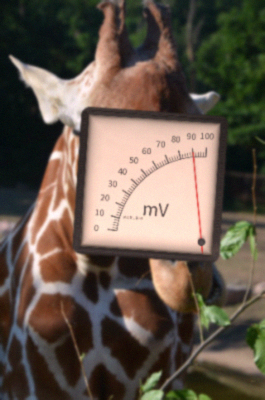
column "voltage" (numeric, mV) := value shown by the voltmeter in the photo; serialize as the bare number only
90
